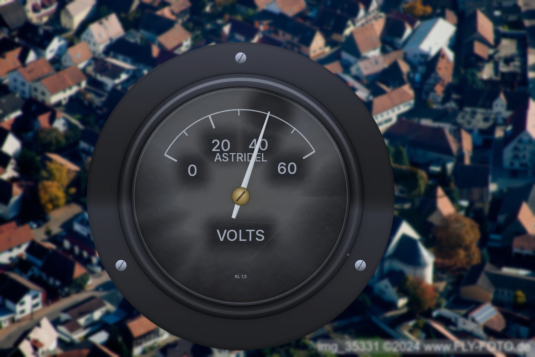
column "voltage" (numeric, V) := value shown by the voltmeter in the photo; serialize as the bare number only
40
